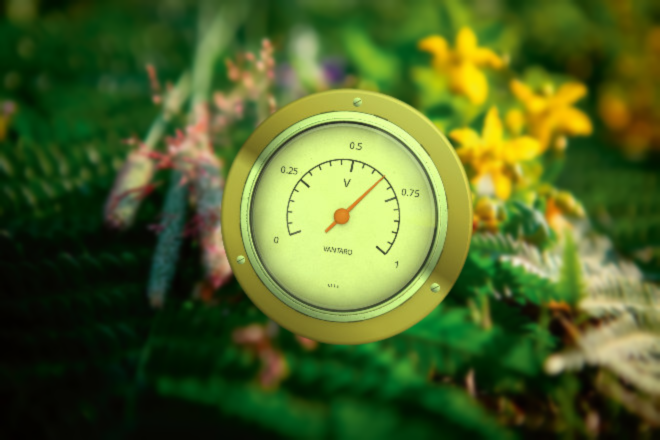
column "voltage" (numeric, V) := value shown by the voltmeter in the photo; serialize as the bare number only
0.65
